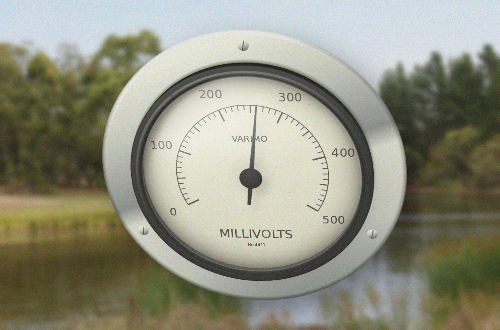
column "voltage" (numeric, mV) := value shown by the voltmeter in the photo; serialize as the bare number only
260
